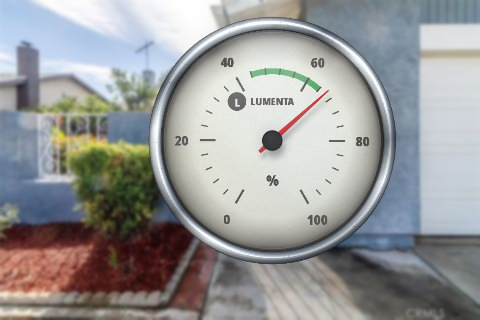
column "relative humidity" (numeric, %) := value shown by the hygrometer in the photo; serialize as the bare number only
66
